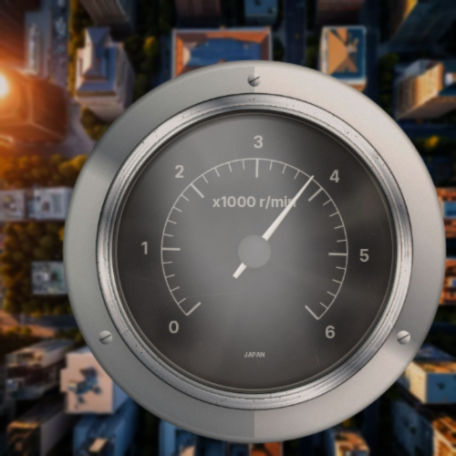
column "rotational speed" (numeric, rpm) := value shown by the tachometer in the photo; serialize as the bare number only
3800
